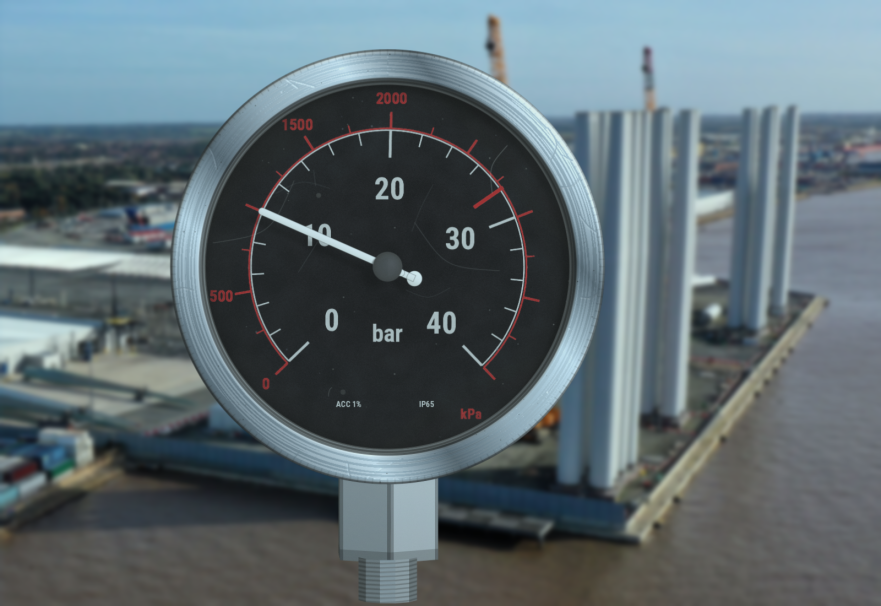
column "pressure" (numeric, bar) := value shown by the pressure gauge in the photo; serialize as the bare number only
10
